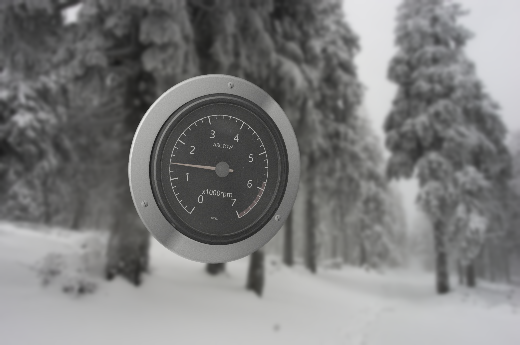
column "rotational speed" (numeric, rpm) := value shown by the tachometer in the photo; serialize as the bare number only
1400
